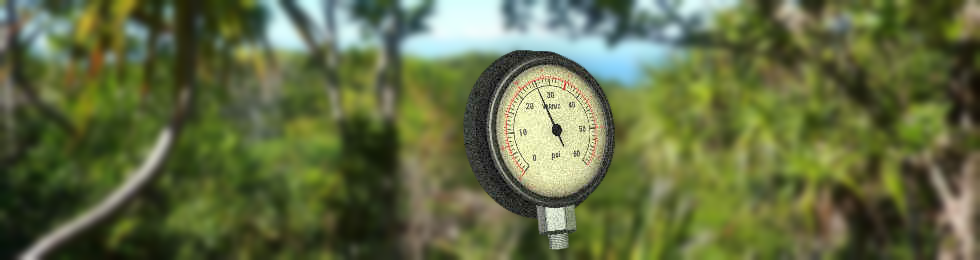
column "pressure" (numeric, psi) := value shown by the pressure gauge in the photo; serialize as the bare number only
25
